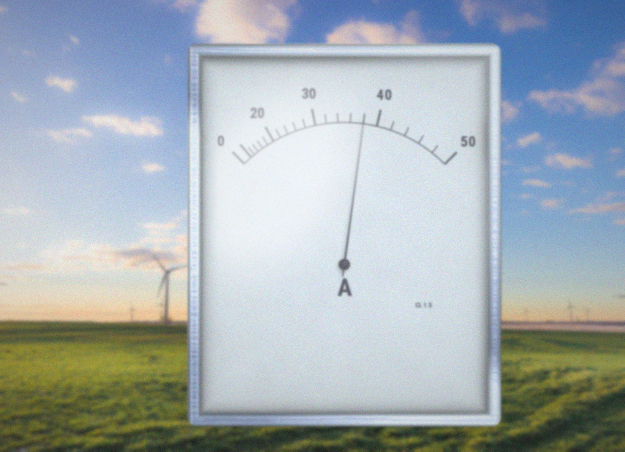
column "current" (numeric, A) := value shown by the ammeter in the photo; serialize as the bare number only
38
